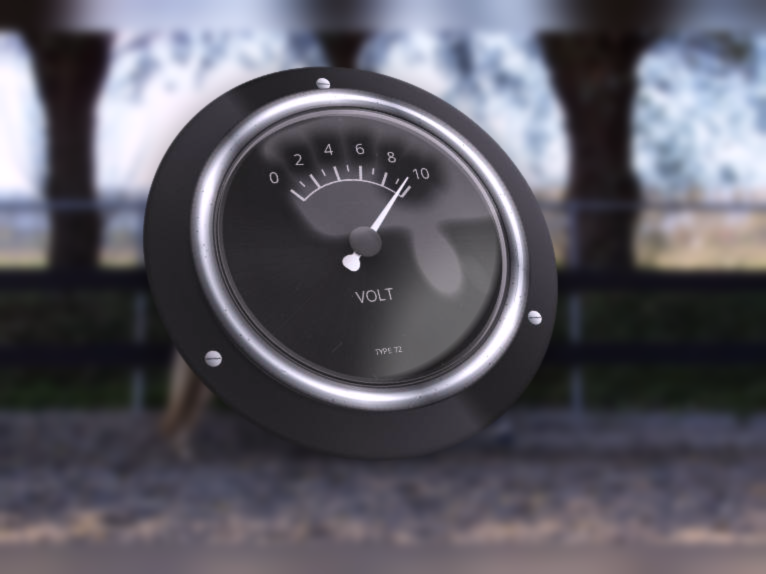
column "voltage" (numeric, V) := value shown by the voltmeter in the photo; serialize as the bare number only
9.5
